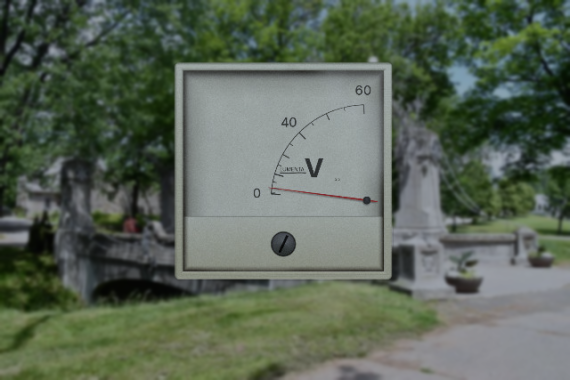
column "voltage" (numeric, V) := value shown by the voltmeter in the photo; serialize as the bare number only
10
